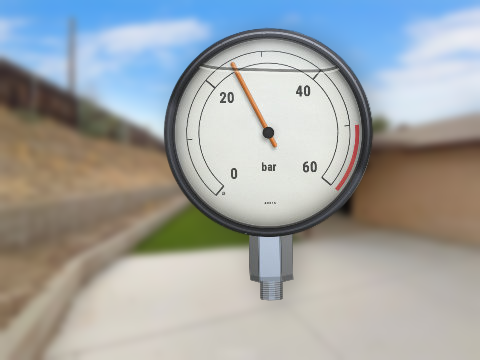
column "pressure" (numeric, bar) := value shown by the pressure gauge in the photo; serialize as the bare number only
25
